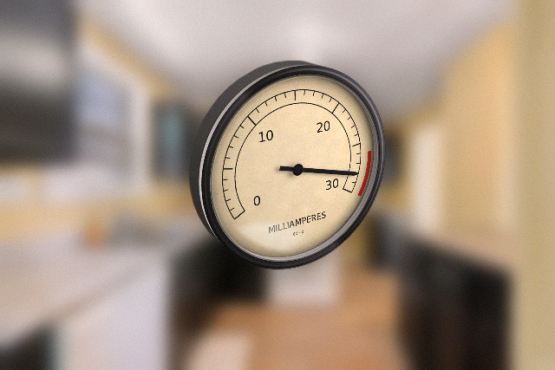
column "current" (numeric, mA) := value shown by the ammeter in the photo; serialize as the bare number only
28
